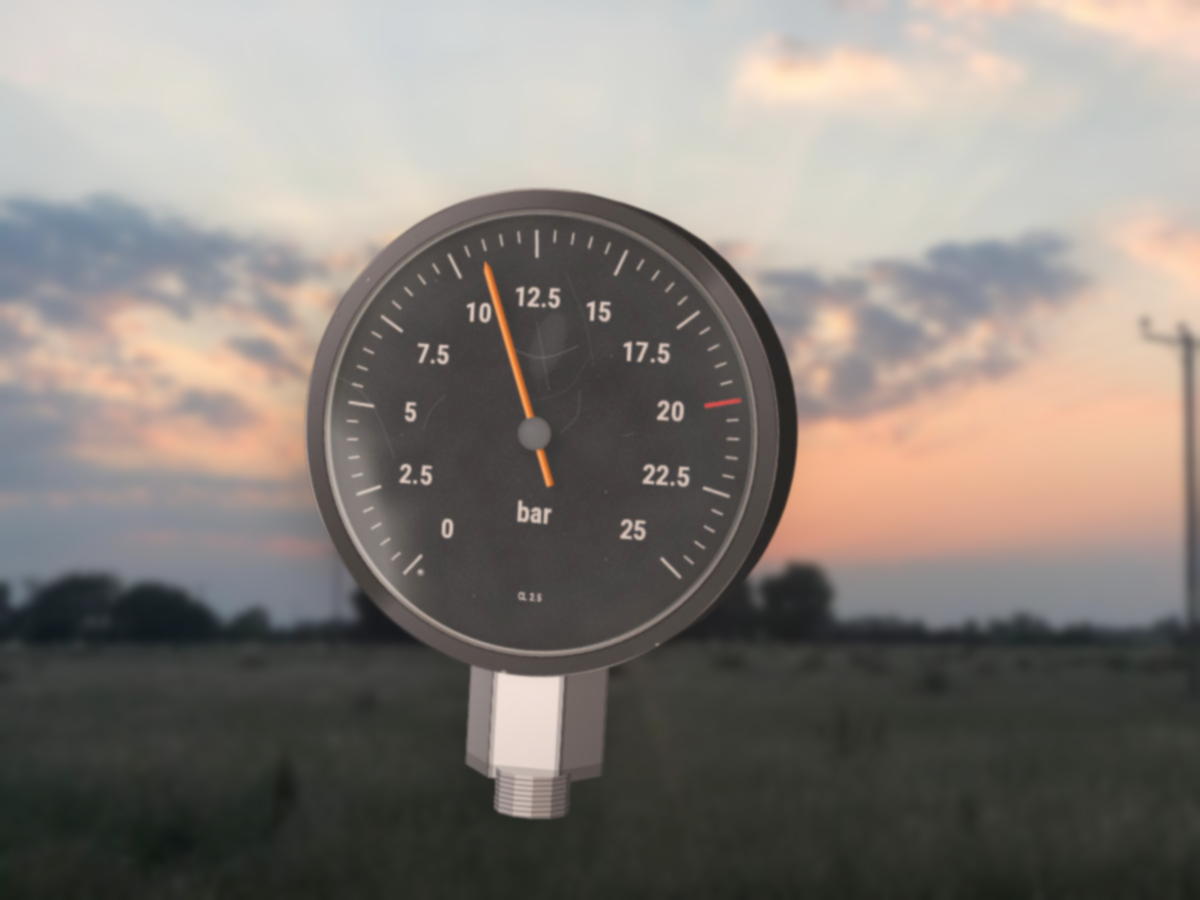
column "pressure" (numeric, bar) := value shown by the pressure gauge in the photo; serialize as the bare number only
11
